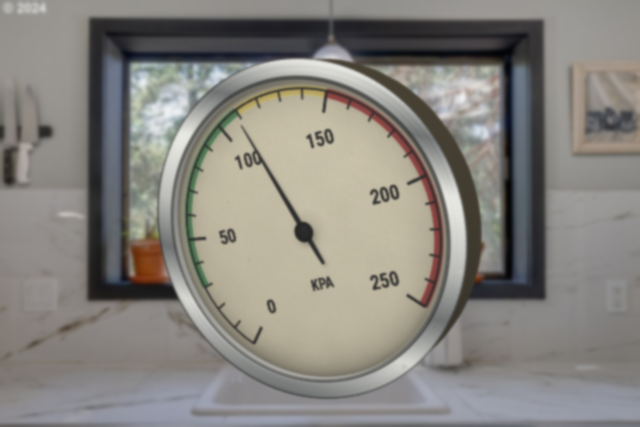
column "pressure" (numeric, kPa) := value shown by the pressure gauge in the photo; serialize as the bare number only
110
